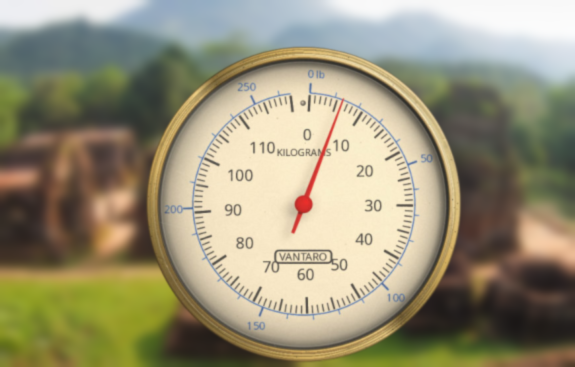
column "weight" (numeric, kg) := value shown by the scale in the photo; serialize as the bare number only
6
